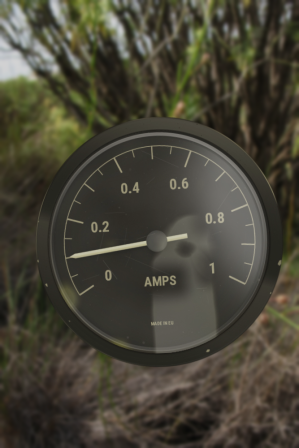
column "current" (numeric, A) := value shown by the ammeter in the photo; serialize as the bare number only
0.1
